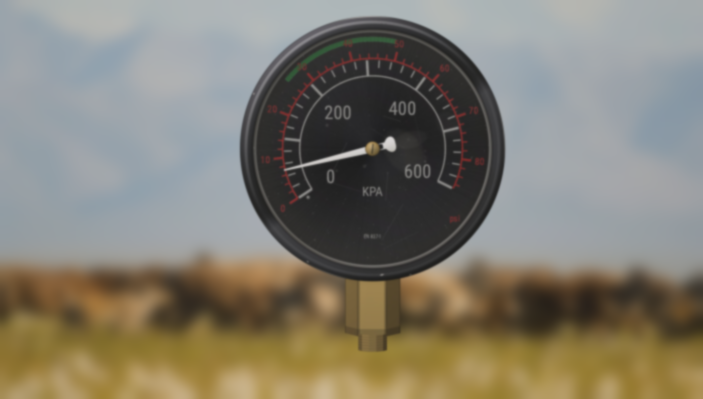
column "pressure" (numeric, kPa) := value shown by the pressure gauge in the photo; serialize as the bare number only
50
